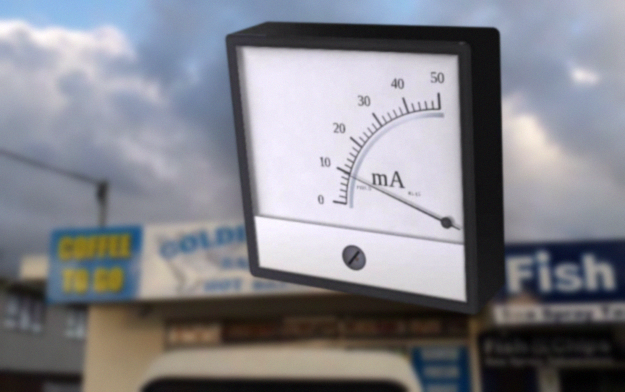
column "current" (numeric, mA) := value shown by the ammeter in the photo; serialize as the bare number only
10
